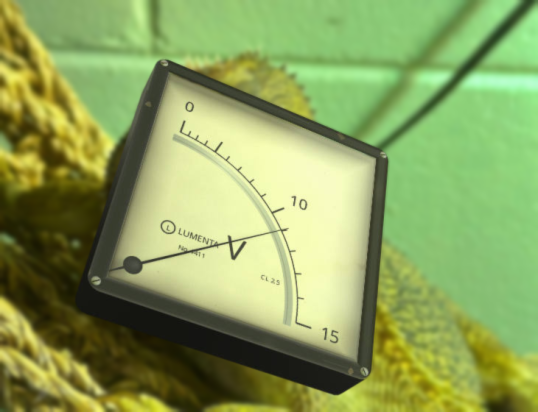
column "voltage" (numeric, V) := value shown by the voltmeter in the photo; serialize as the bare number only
11
